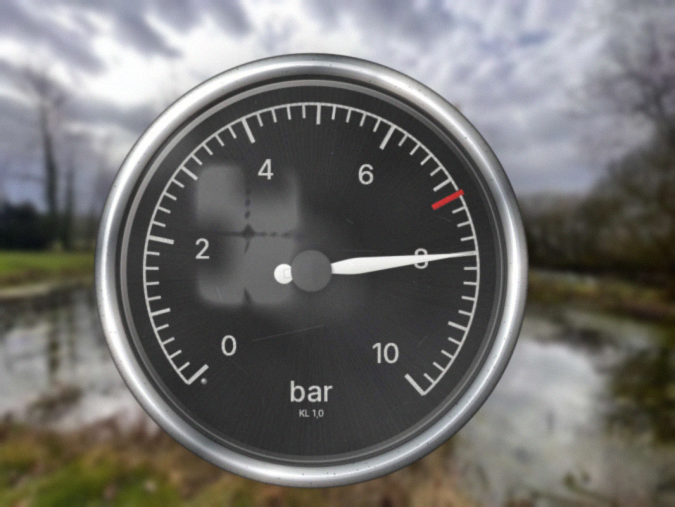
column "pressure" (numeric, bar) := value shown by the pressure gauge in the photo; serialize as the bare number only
8
